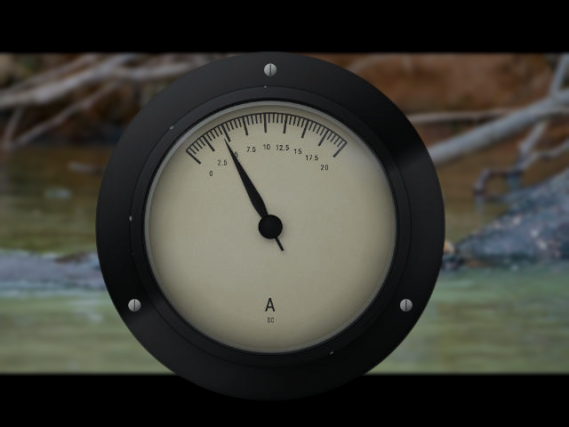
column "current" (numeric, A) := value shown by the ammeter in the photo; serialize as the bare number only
4.5
